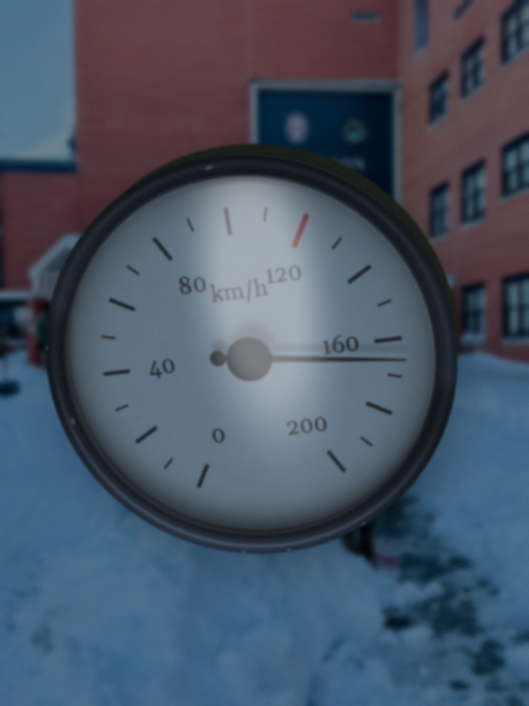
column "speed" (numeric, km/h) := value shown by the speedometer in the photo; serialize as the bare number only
165
